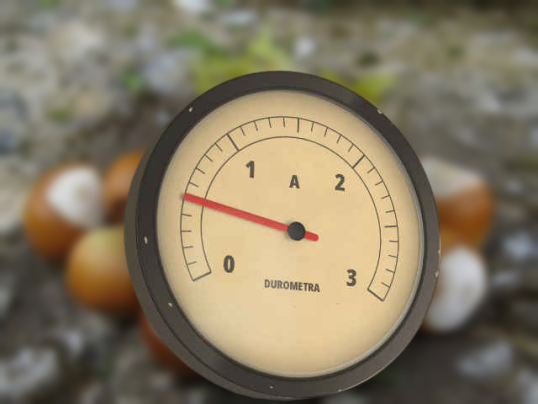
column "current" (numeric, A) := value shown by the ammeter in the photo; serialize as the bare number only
0.5
